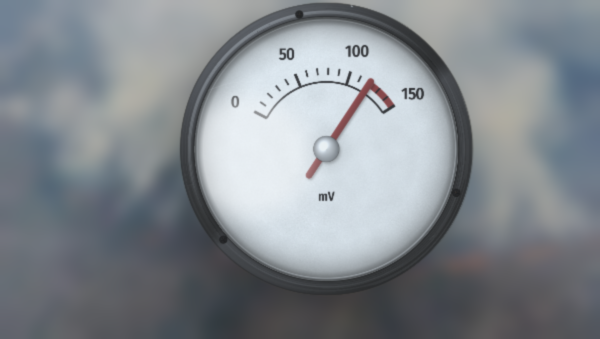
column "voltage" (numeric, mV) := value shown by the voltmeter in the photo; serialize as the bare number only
120
